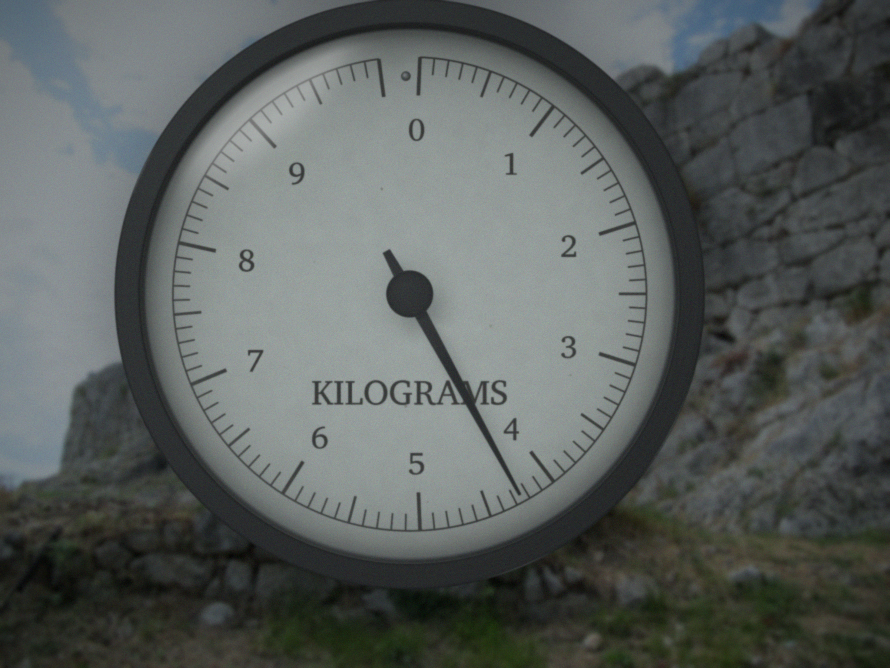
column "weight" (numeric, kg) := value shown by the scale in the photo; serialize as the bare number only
4.25
